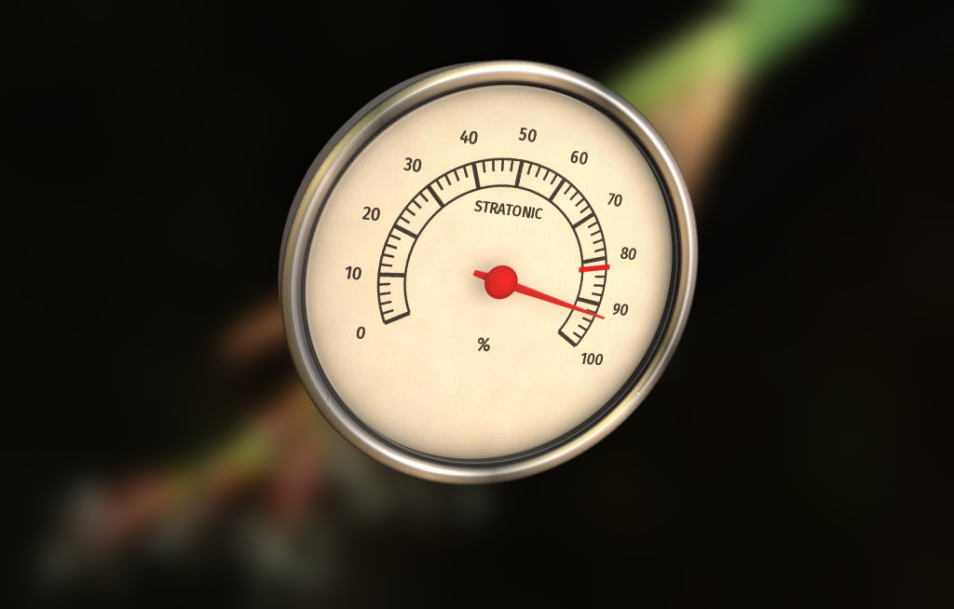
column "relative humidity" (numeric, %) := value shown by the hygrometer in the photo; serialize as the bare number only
92
